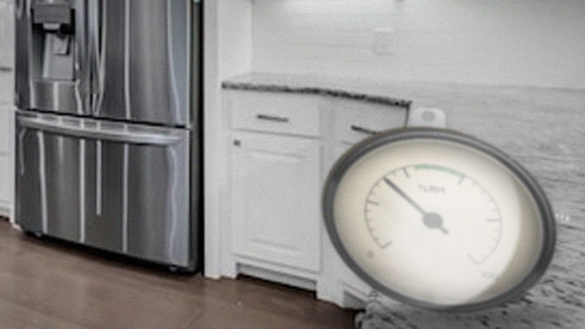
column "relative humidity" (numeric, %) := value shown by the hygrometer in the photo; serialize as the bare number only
32
